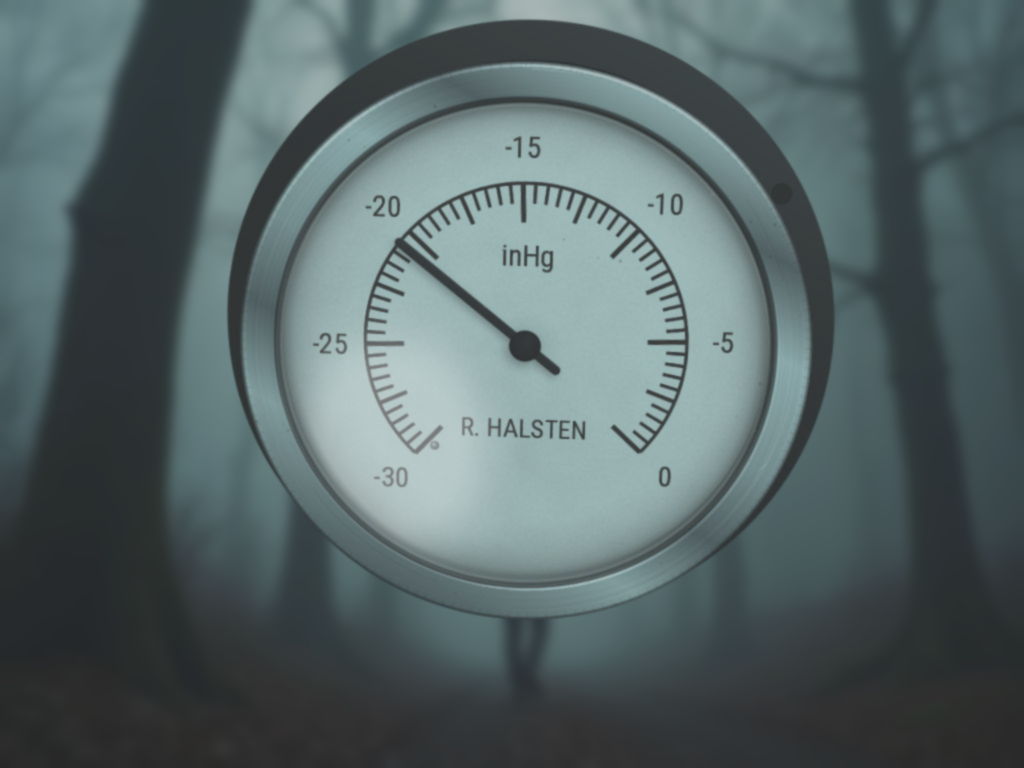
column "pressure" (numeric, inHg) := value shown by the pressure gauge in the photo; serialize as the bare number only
-20.5
